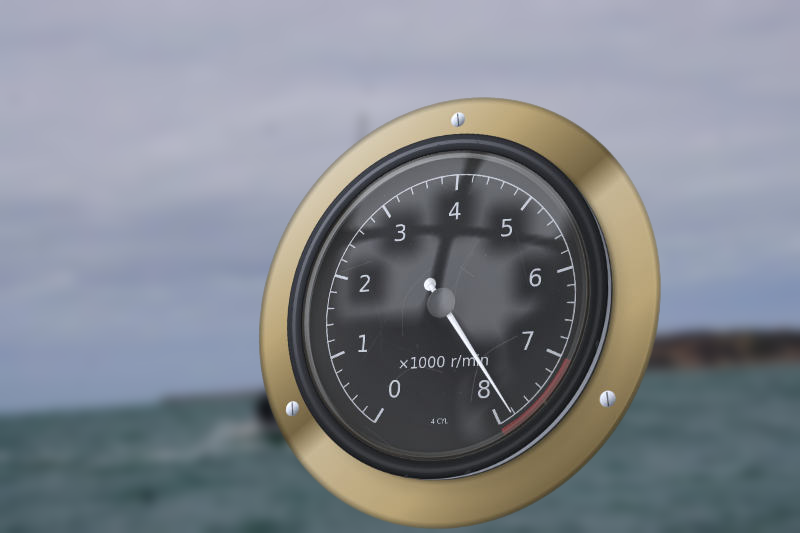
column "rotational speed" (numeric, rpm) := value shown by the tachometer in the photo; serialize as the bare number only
7800
